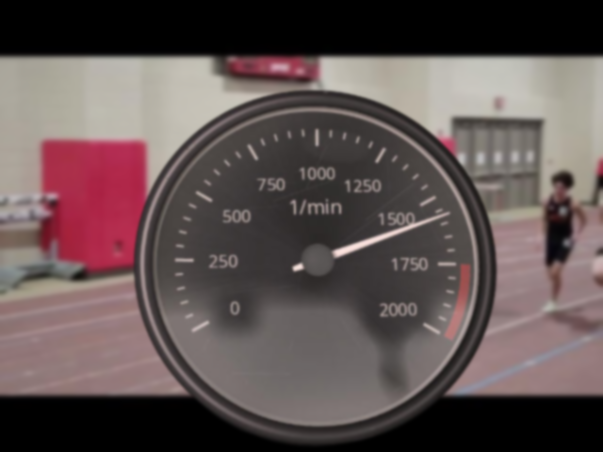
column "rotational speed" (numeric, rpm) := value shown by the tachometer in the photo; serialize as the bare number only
1575
